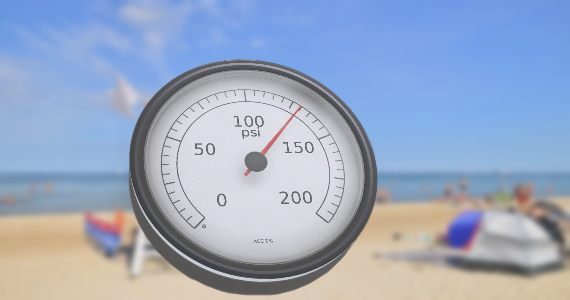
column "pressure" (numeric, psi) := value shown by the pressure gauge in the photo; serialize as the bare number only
130
